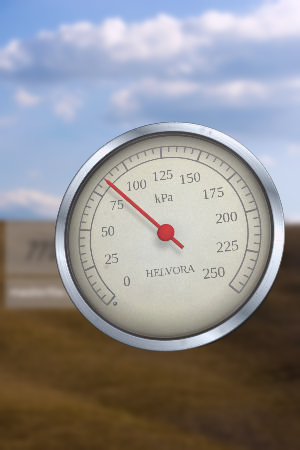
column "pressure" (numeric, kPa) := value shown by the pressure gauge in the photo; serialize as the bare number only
85
